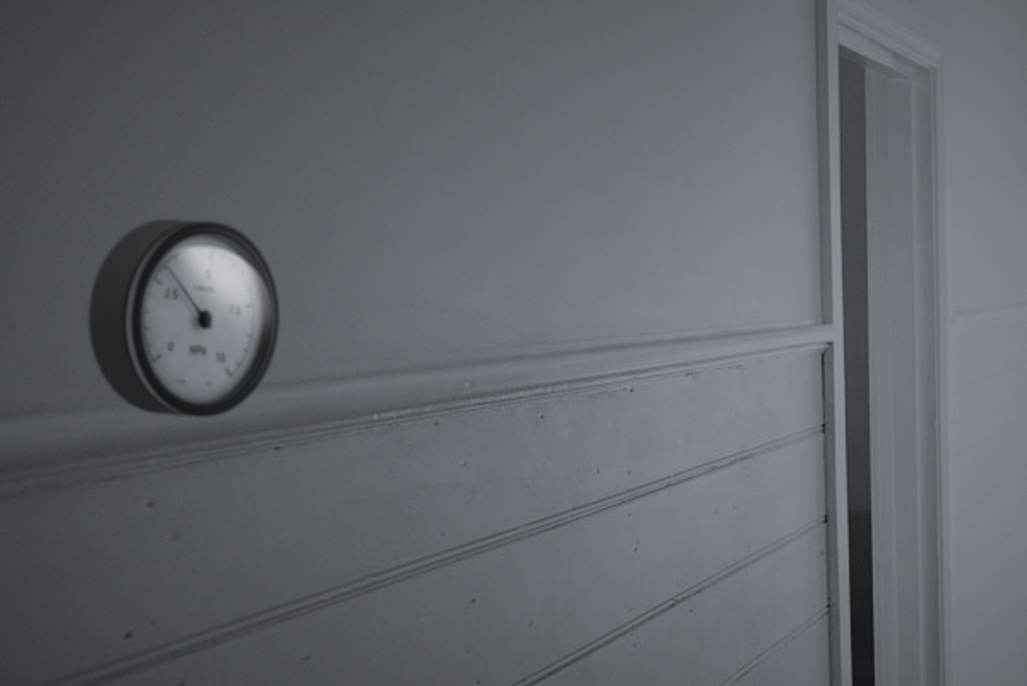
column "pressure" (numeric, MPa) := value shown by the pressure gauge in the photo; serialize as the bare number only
3
